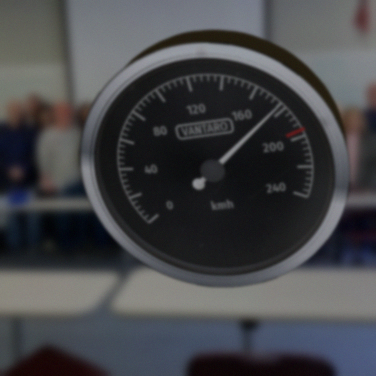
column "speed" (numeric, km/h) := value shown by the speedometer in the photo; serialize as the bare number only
176
